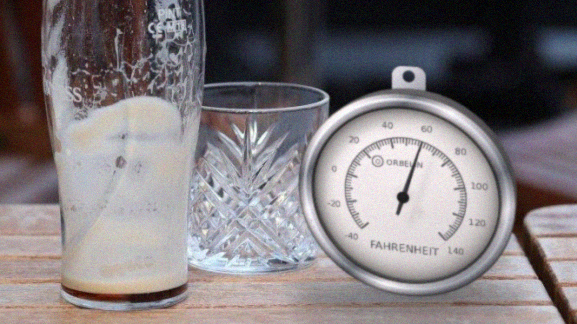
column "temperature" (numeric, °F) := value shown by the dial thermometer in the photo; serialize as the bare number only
60
